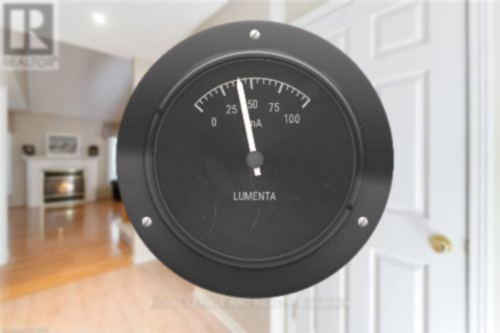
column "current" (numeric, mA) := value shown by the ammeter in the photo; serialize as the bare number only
40
